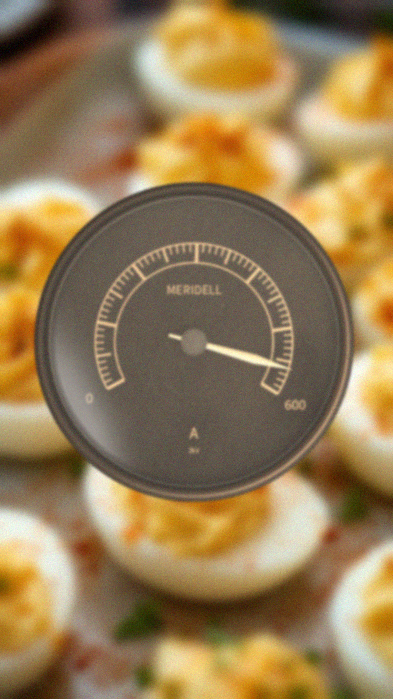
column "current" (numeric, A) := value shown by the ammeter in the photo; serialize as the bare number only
560
